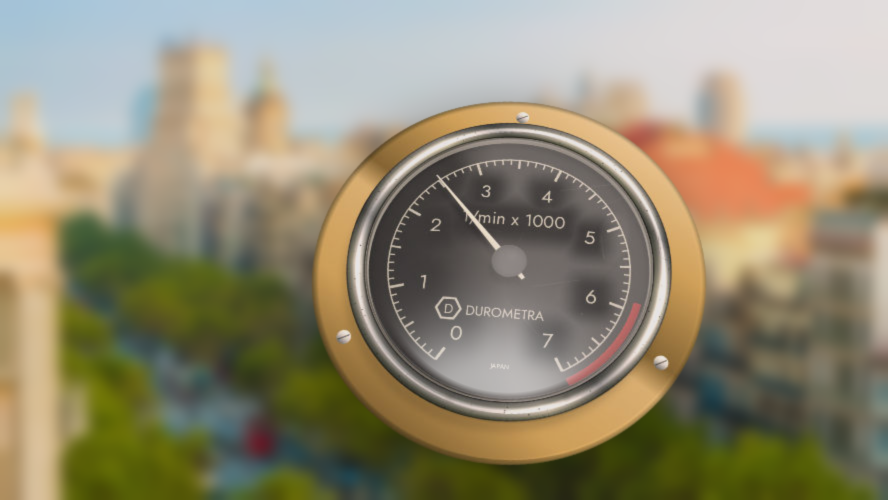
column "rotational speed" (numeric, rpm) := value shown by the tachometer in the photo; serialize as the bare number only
2500
